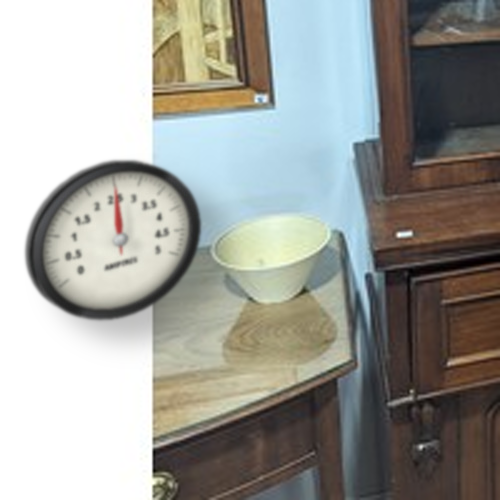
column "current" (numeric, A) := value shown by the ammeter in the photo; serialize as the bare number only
2.5
